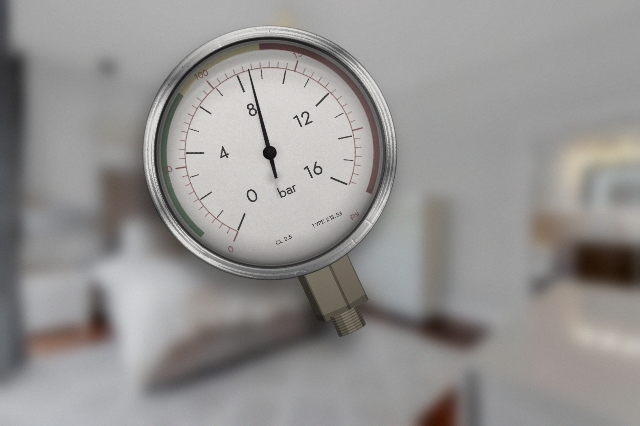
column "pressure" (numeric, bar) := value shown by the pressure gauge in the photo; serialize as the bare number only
8.5
